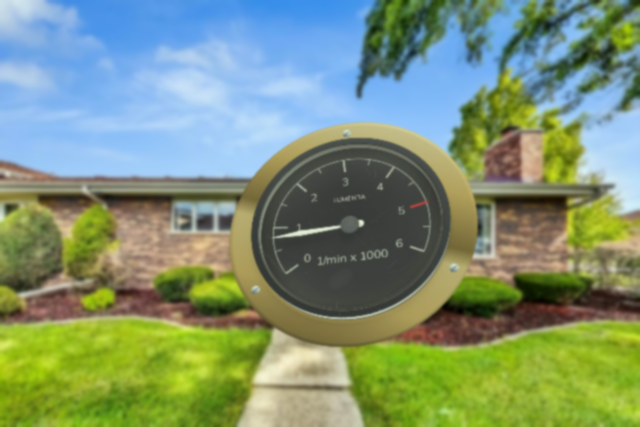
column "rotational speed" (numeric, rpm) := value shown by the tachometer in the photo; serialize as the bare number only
750
